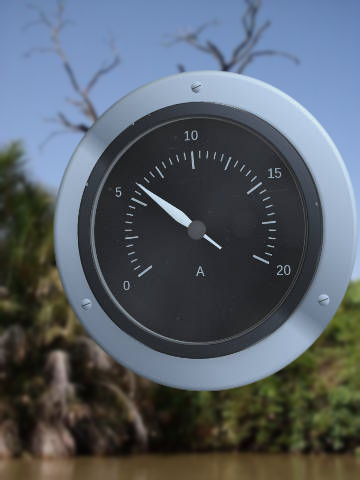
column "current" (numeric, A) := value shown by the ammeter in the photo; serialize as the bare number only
6
